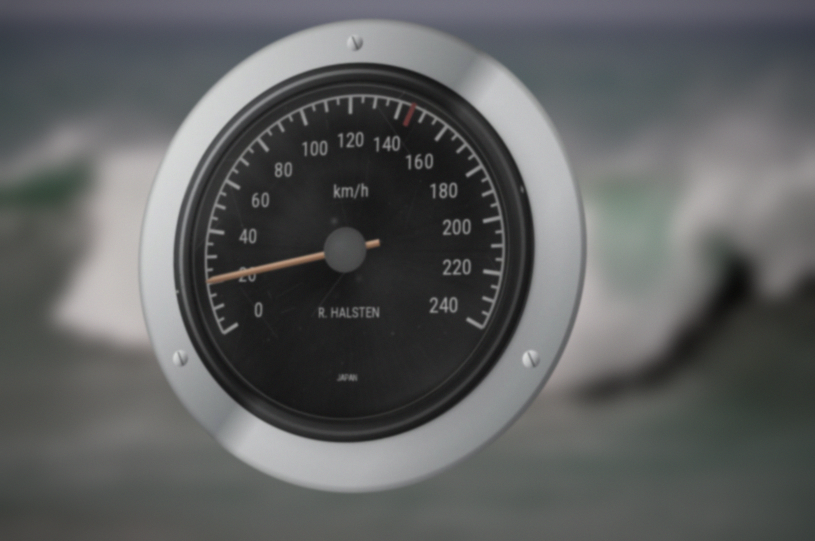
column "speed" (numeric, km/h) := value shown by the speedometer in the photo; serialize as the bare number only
20
